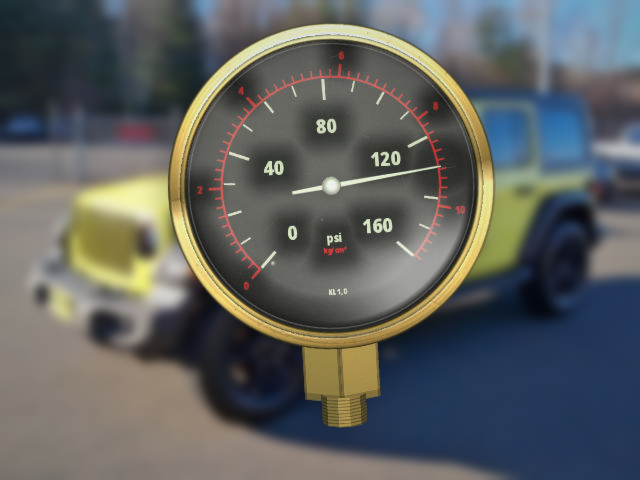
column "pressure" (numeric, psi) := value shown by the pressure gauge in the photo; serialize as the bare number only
130
